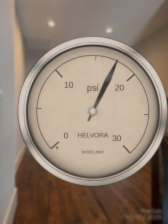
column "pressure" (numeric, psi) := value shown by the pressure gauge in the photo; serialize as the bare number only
17.5
